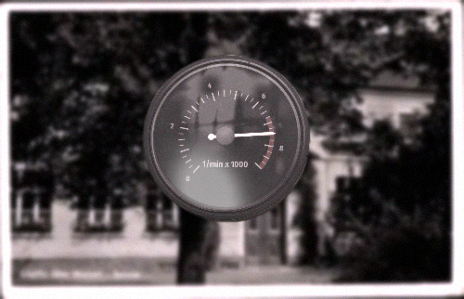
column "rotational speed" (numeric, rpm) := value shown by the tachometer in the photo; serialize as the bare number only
7500
